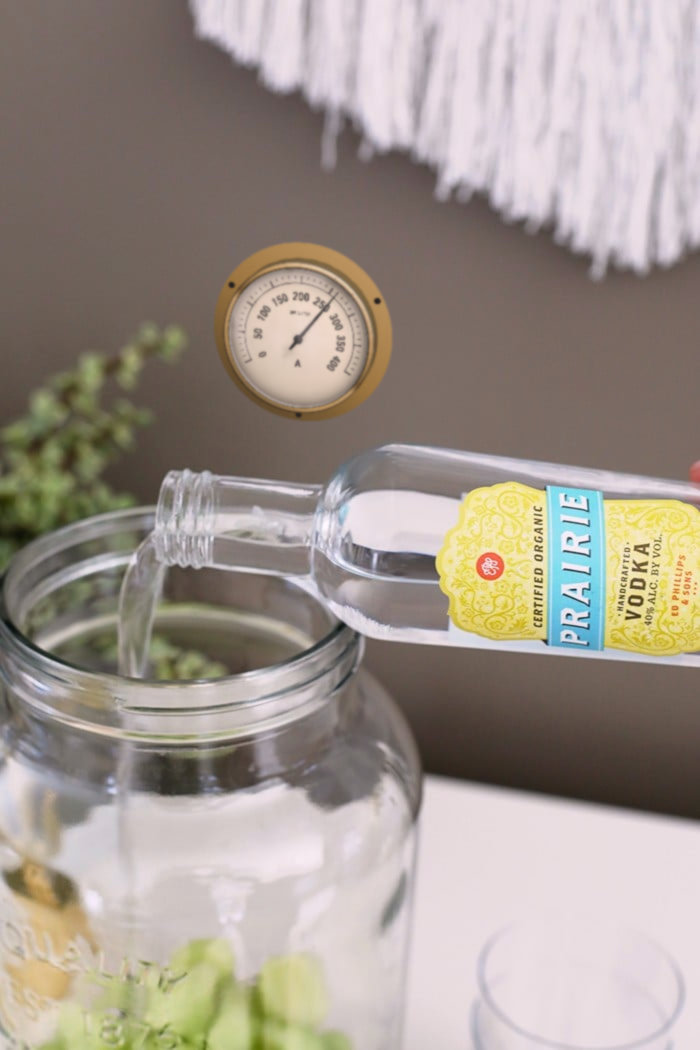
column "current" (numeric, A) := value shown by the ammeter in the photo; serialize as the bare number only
260
